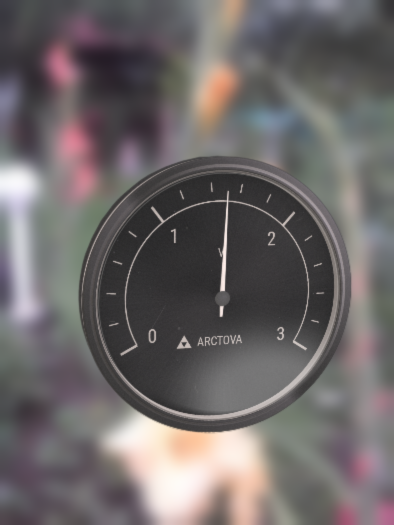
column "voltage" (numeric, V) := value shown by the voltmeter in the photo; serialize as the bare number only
1.5
